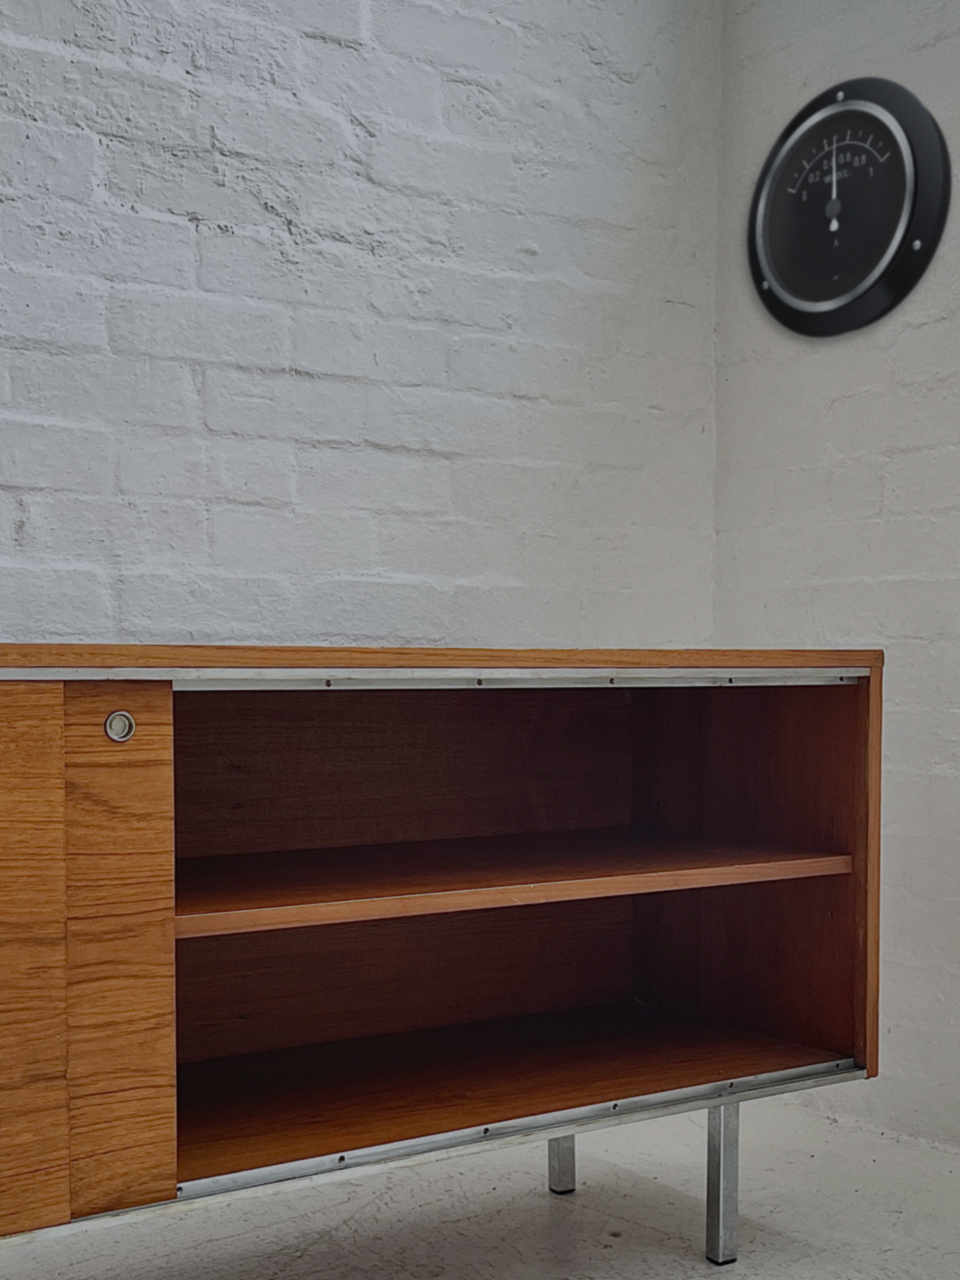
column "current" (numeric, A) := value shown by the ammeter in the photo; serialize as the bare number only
0.5
